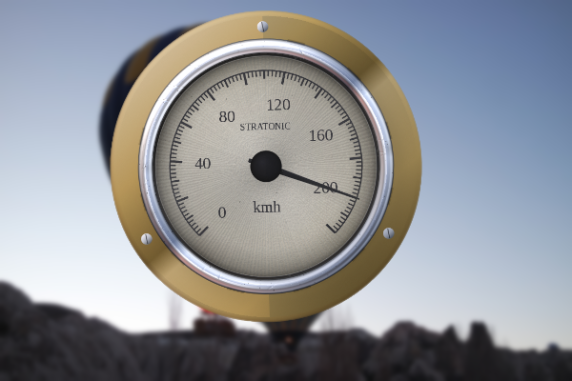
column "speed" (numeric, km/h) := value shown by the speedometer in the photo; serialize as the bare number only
200
